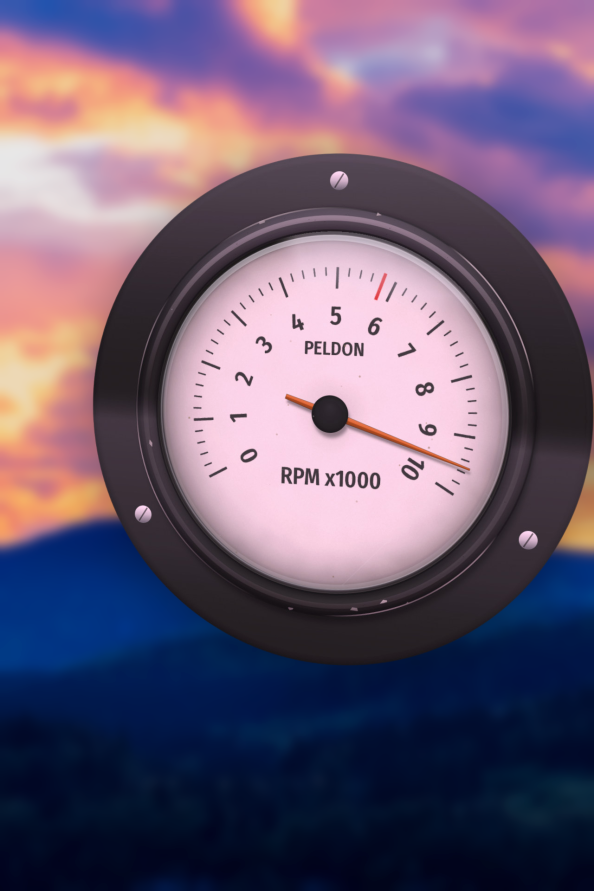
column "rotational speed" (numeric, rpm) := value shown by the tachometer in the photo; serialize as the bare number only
9500
